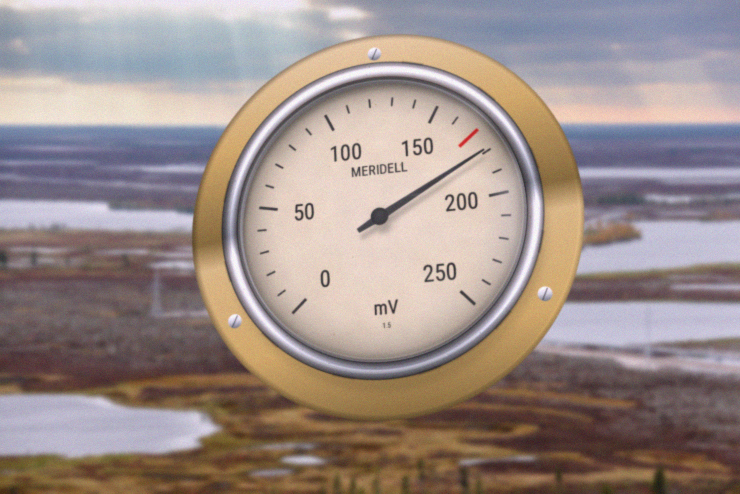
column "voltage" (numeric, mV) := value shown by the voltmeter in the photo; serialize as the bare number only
180
